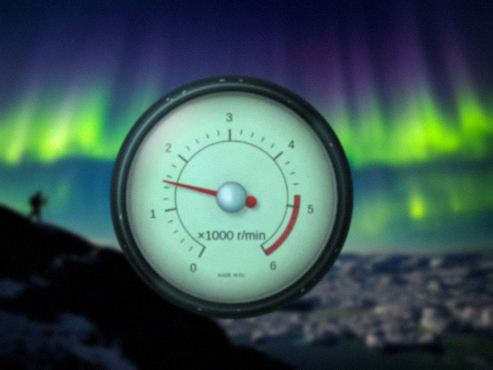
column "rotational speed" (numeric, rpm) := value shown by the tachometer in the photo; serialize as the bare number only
1500
